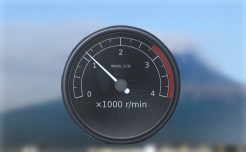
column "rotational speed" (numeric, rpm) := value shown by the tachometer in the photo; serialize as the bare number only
1125
